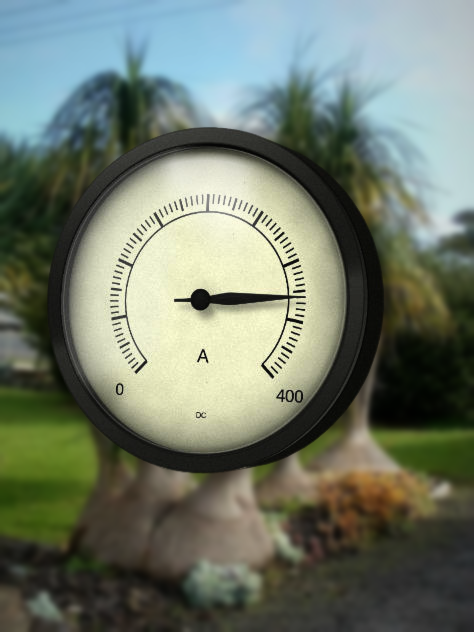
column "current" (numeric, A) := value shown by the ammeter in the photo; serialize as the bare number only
330
